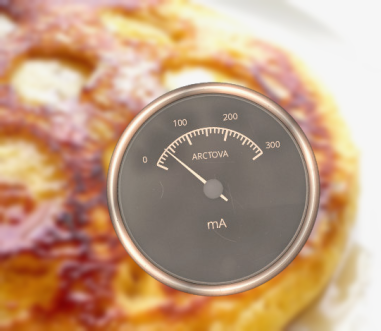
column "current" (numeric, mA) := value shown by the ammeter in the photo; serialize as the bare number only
40
